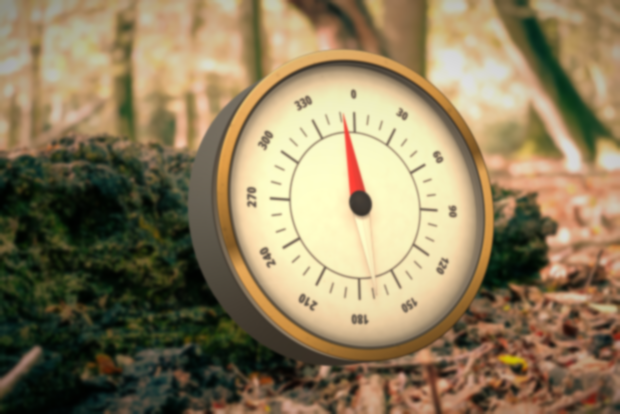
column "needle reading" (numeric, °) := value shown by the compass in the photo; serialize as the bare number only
350
